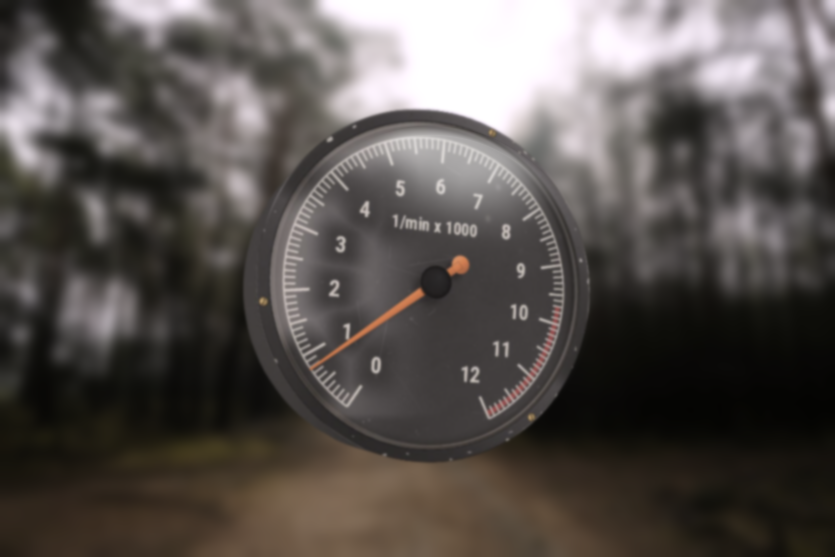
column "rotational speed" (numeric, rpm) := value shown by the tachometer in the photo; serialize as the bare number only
800
